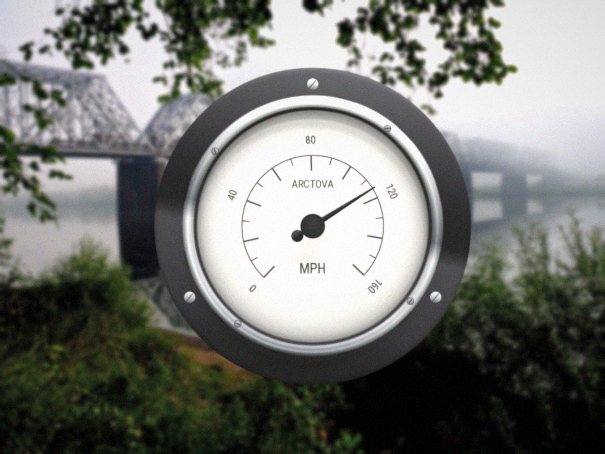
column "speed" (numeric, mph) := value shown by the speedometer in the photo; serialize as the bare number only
115
